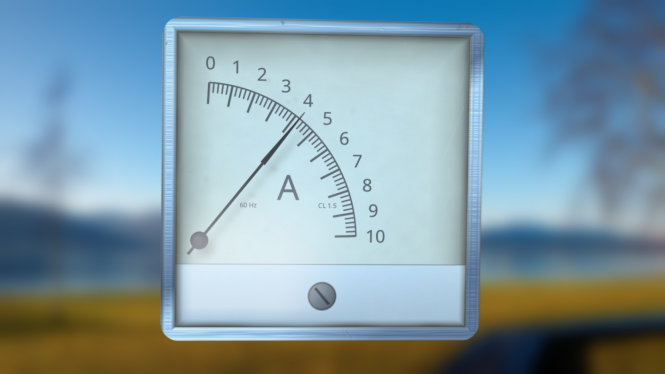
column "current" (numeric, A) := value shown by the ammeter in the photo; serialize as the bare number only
4.2
